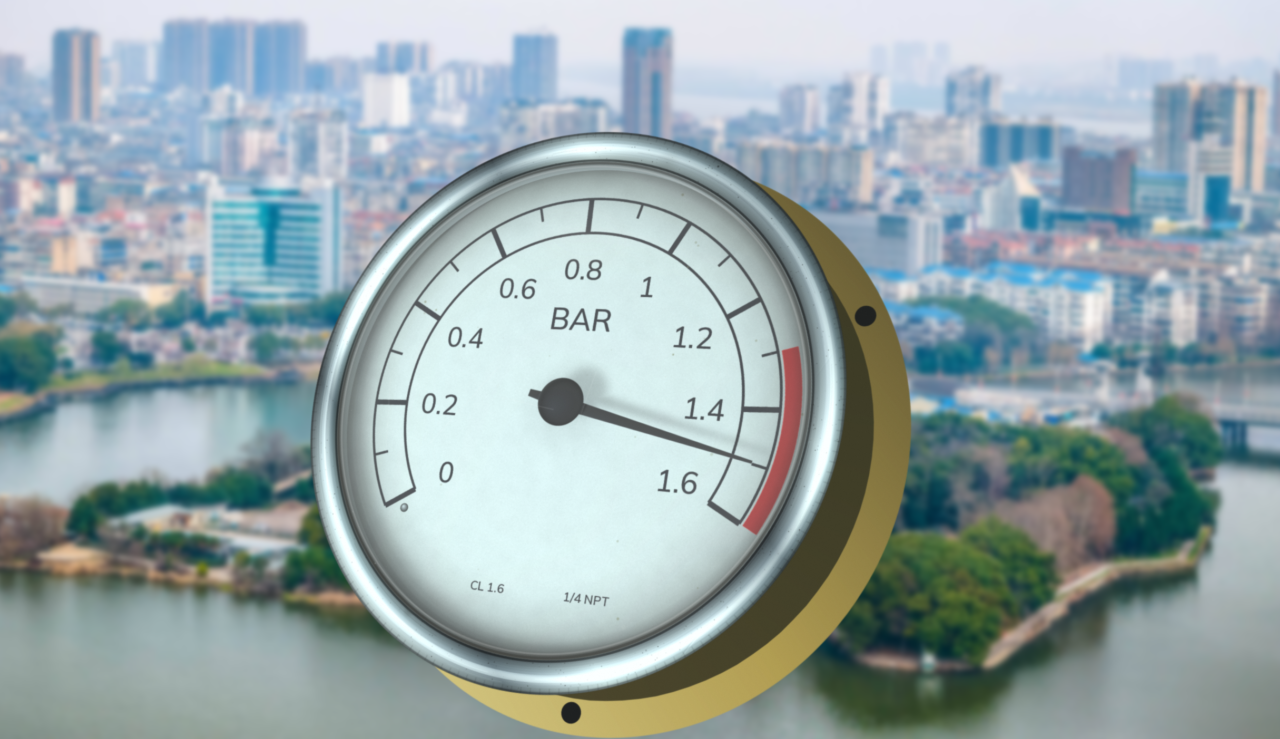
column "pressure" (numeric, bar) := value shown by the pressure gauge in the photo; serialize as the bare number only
1.5
